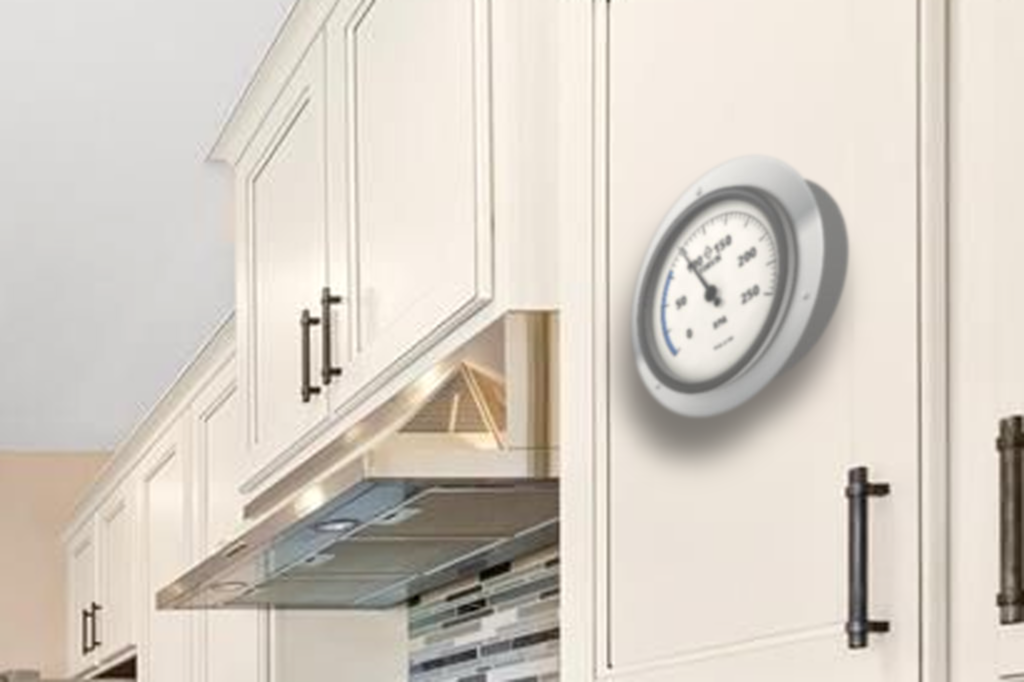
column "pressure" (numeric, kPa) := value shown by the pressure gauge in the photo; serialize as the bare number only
100
